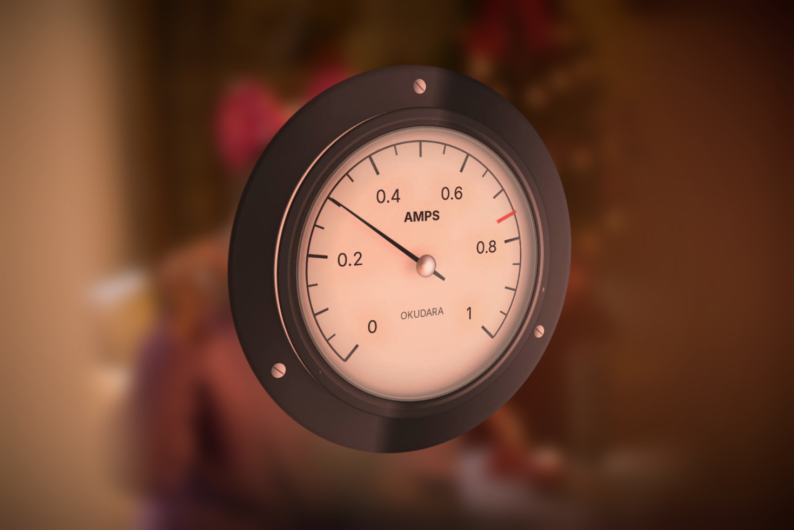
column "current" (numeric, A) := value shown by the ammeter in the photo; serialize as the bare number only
0.3
